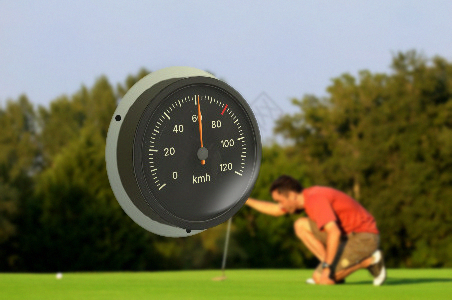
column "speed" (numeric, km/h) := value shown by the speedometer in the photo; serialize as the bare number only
60
